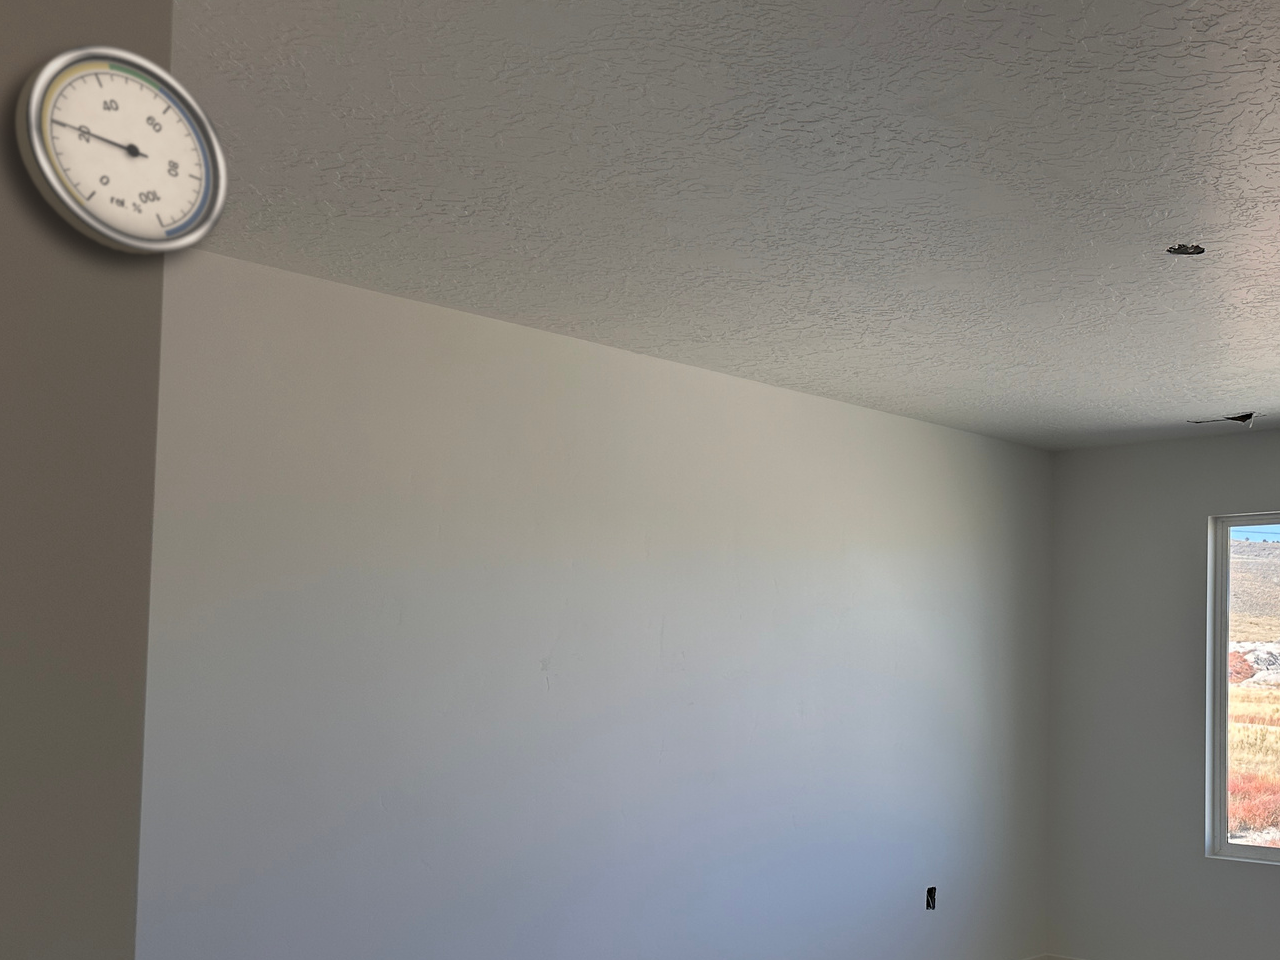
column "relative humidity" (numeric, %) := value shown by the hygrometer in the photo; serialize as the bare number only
20
